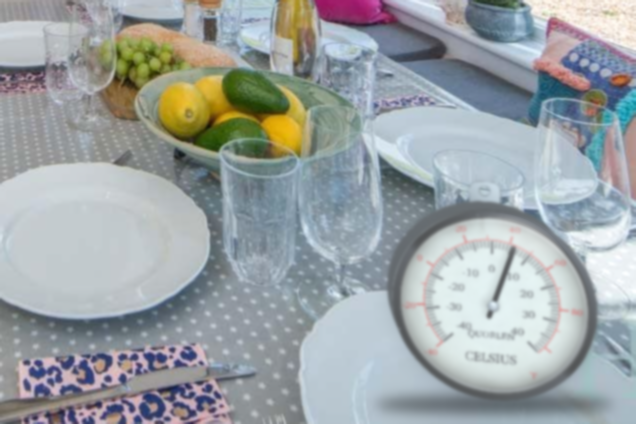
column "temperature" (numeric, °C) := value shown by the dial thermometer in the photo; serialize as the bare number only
5
